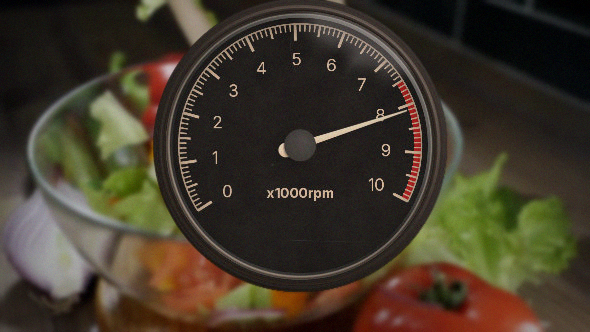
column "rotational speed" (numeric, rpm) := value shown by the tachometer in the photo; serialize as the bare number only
8100
